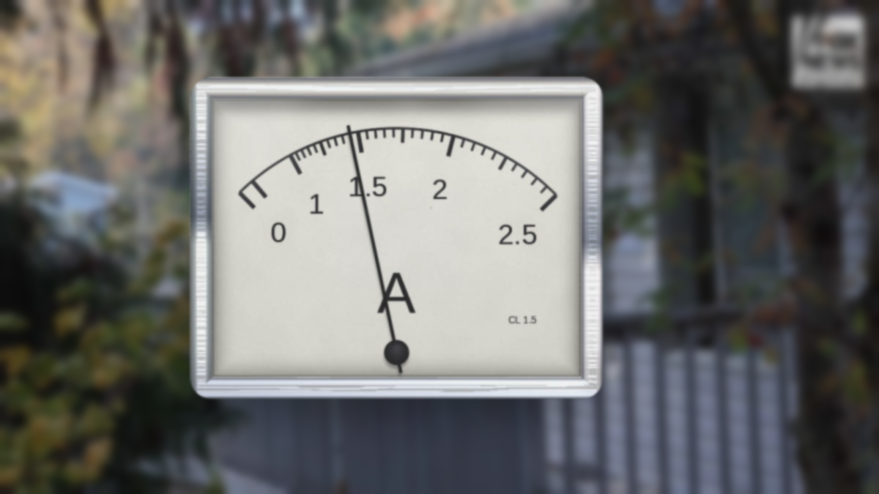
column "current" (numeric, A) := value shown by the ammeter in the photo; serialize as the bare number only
1.45
